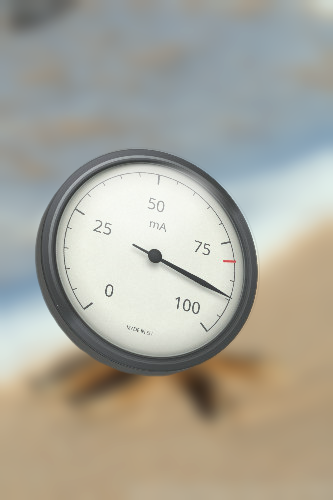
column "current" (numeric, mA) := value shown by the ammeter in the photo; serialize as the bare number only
90
